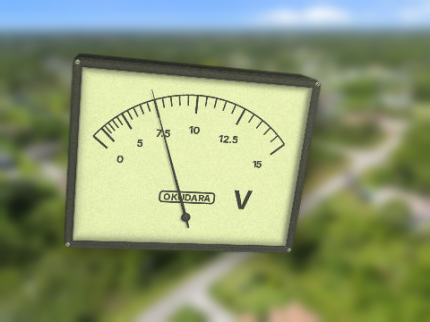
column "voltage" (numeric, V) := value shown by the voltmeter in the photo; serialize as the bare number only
7.5
